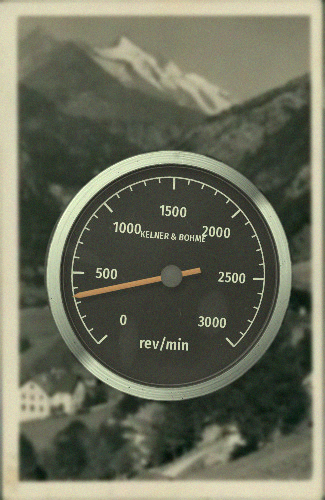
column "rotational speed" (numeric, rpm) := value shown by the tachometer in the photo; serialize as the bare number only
350
